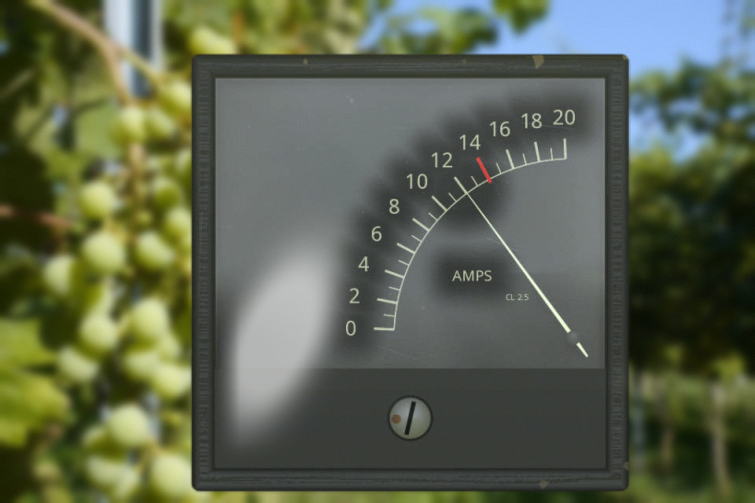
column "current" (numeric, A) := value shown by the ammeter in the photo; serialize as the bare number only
12
